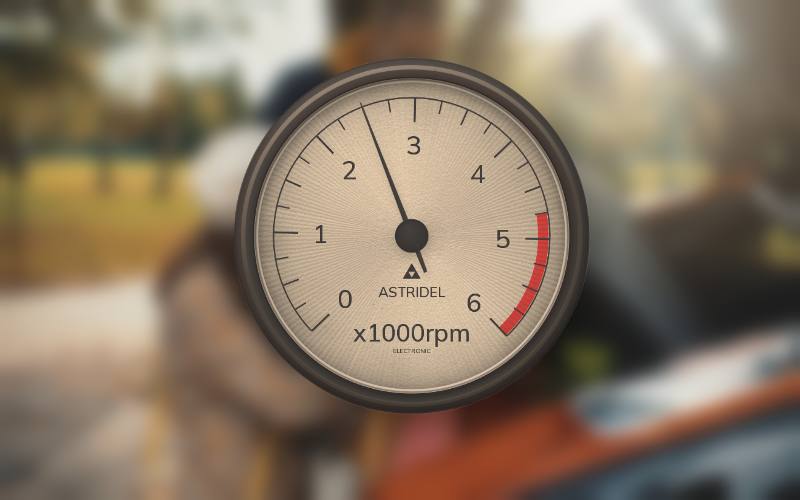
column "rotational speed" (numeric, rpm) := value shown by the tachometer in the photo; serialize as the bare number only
2500
